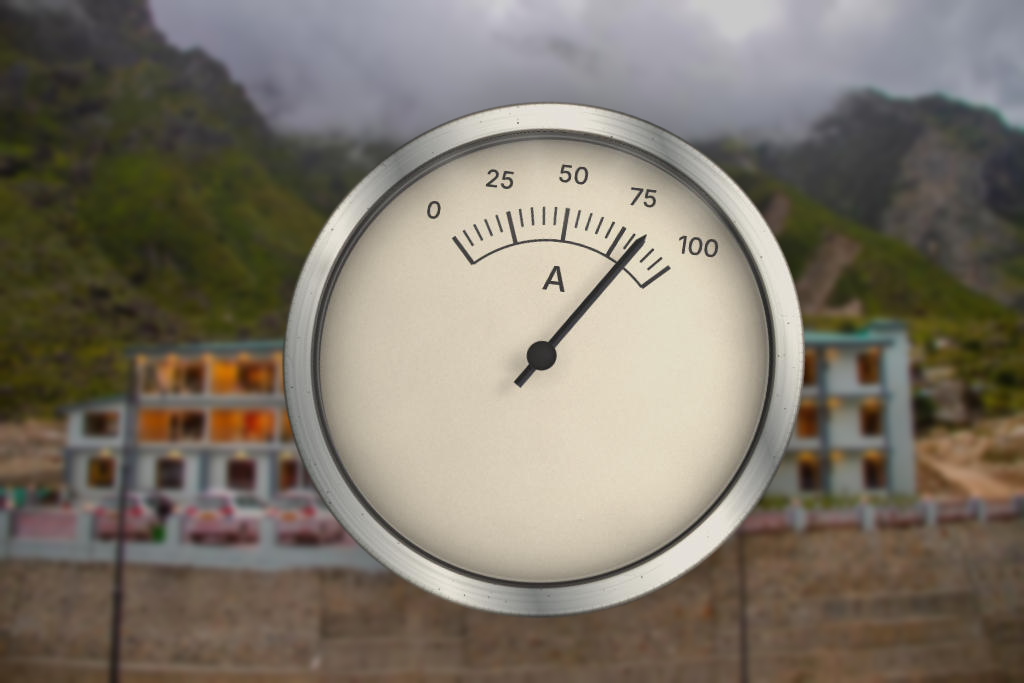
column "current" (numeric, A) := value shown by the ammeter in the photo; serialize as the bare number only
85
